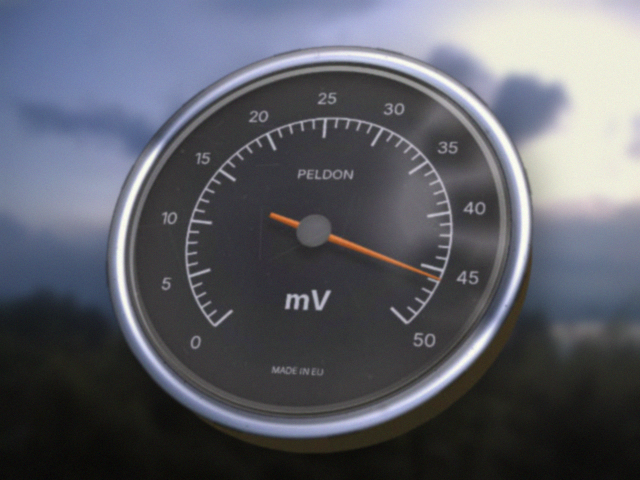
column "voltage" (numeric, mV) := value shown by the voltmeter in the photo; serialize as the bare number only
46
